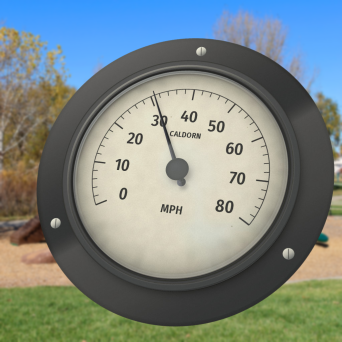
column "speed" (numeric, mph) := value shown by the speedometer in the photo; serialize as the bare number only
31
